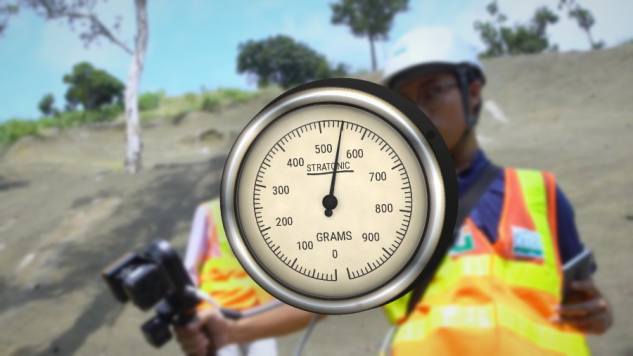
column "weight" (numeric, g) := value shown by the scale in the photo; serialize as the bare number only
550
